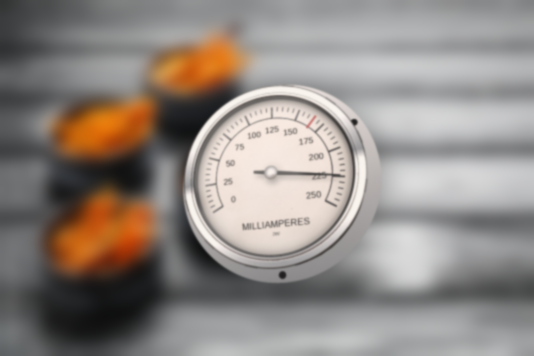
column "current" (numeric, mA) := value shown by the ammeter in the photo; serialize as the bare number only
225
